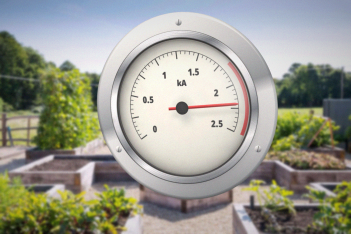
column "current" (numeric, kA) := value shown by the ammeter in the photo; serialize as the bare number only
2.2
